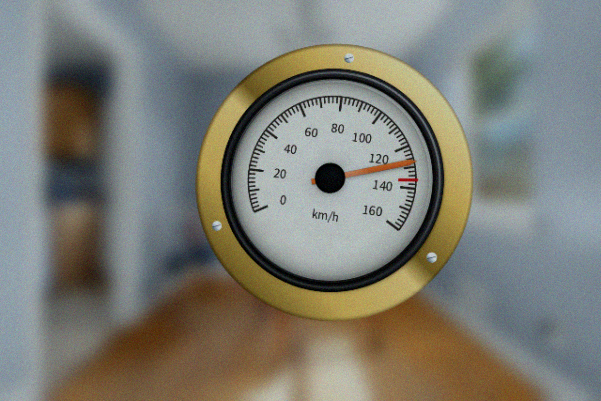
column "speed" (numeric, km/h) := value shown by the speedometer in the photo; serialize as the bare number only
128
